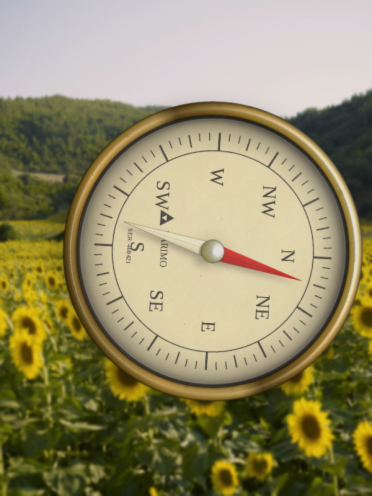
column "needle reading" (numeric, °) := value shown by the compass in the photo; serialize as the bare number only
15
